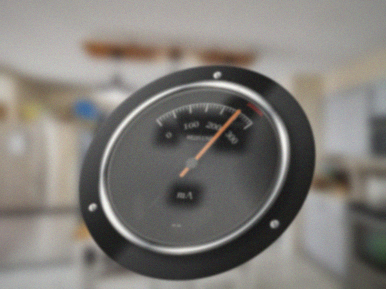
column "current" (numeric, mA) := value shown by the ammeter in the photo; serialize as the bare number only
250
